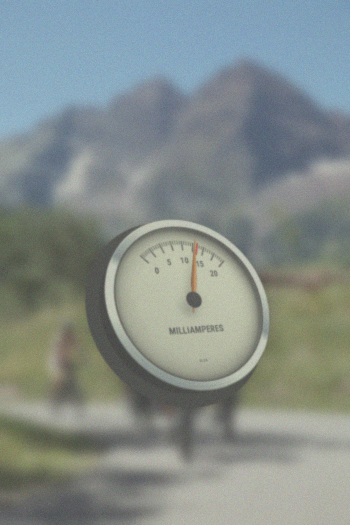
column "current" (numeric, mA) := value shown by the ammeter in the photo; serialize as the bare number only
12.5
